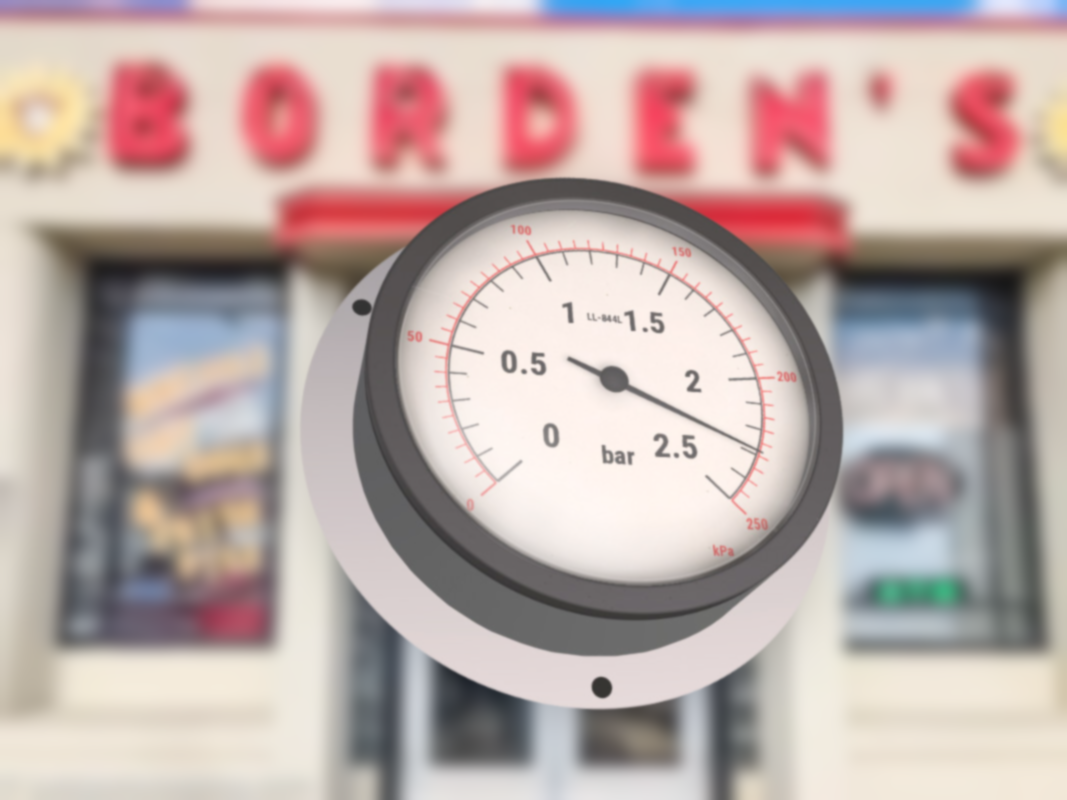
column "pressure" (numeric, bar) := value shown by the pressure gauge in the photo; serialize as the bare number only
2.3
